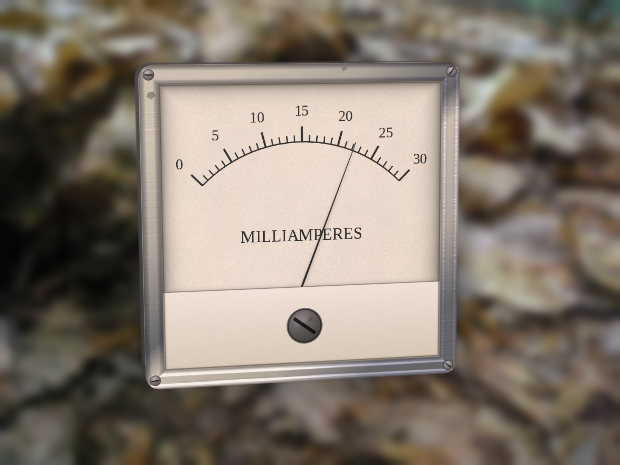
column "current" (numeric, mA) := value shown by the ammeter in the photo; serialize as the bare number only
22
